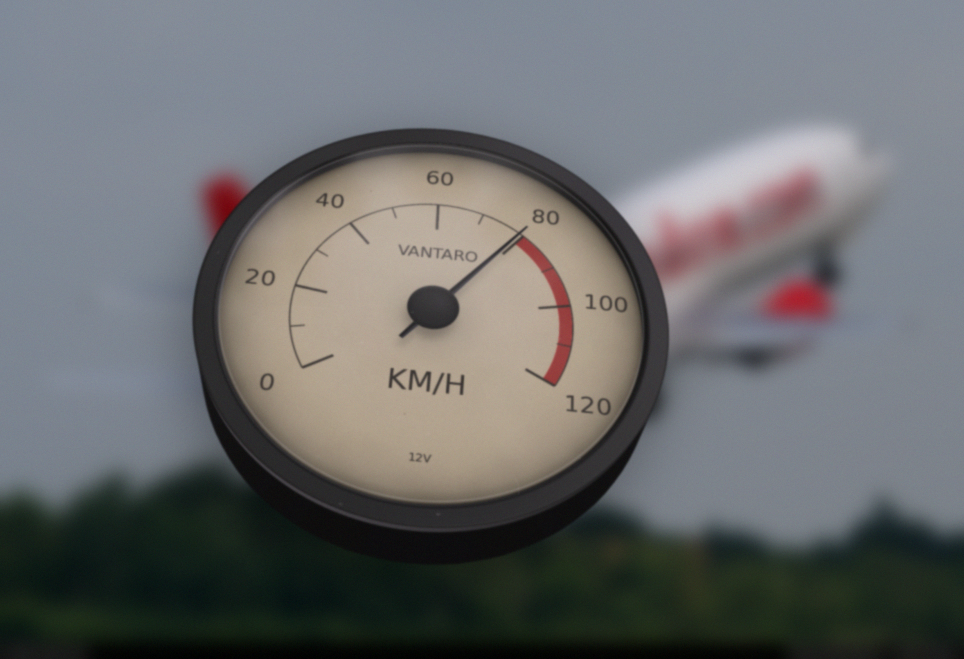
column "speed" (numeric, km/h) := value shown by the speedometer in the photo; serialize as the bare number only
80
